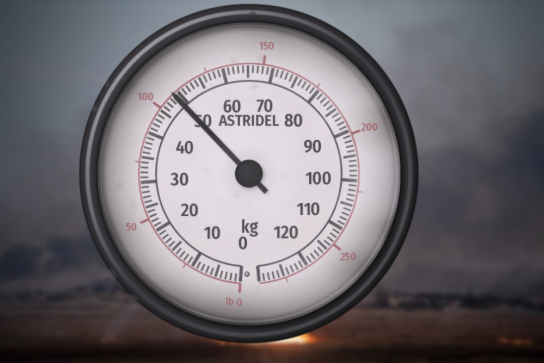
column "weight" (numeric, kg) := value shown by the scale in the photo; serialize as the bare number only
49
